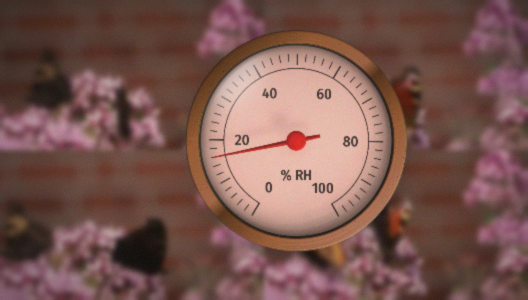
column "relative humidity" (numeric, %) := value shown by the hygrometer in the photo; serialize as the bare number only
16
